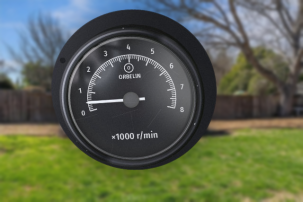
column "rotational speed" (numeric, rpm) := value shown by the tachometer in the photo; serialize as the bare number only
500
